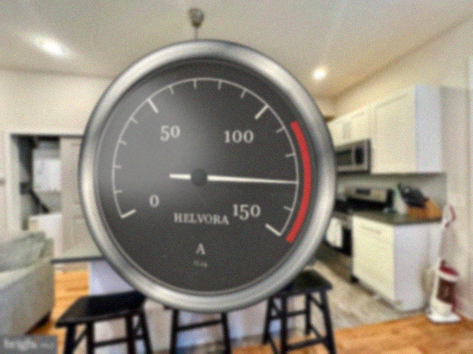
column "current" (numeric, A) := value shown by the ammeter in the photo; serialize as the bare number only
130
